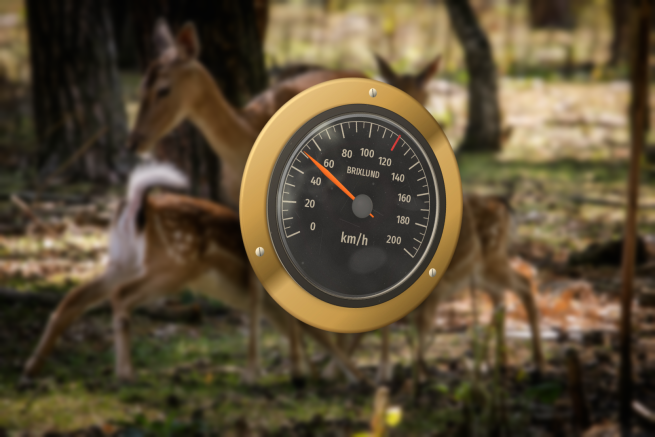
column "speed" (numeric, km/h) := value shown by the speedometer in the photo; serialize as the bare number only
50
